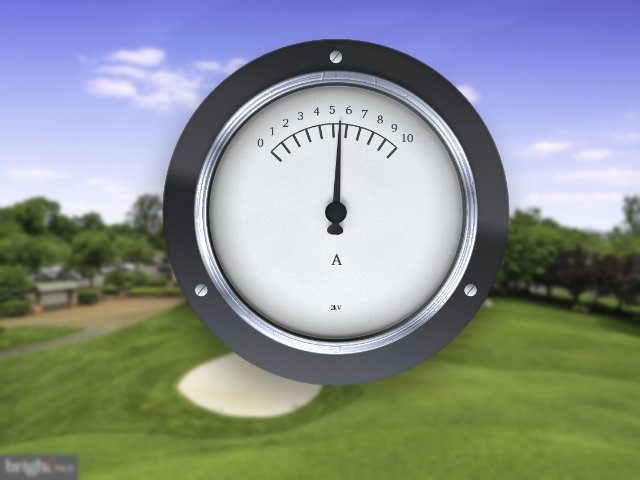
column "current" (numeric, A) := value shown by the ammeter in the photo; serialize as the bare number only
5.5
